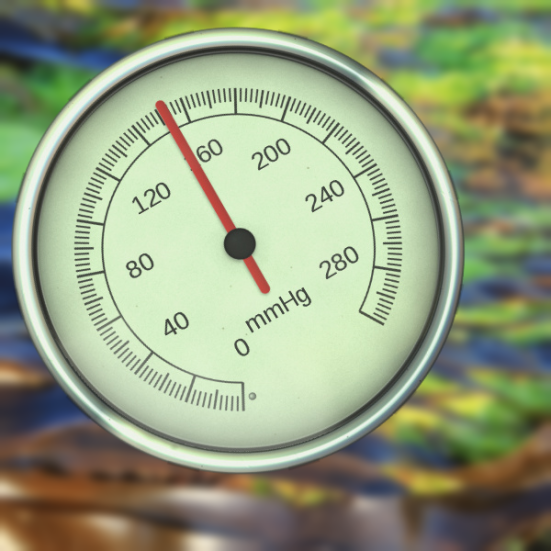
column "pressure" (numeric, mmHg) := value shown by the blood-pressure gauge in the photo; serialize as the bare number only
152
